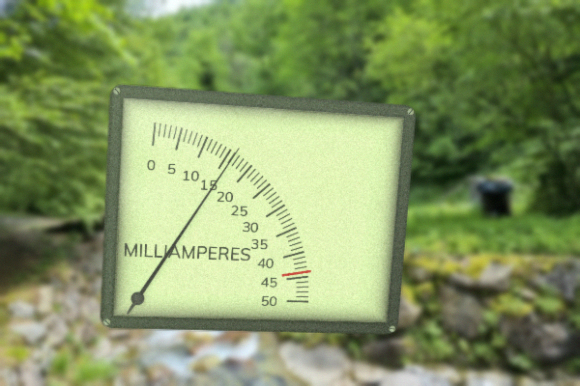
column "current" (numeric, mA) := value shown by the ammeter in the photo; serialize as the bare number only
16
